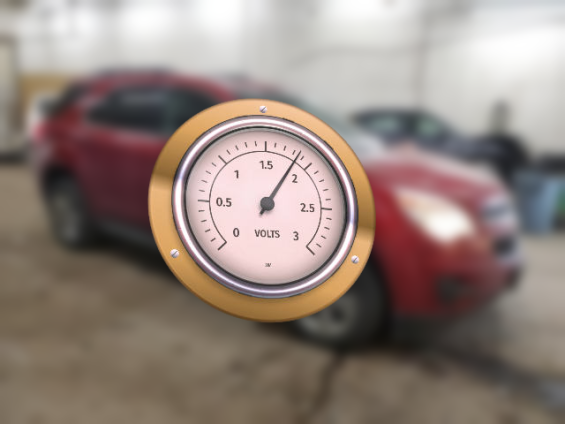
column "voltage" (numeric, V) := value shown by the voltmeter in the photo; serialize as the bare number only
1.85
